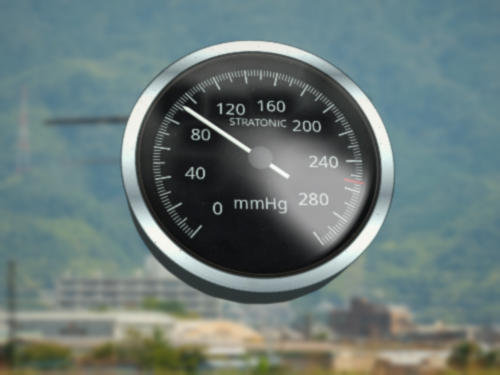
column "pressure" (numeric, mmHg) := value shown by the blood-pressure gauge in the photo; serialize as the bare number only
90
